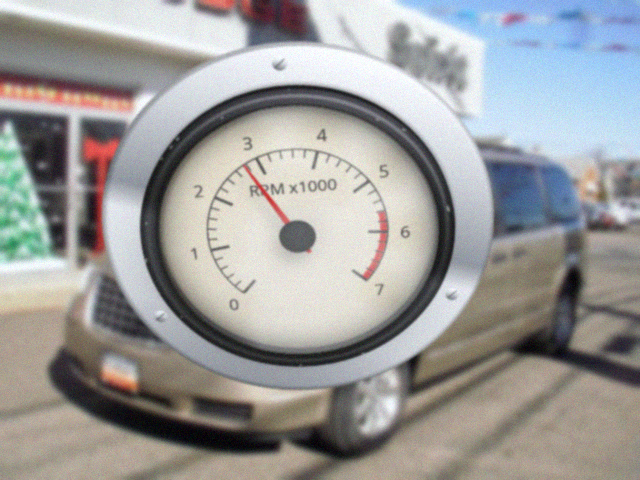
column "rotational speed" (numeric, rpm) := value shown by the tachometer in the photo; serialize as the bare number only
2800
